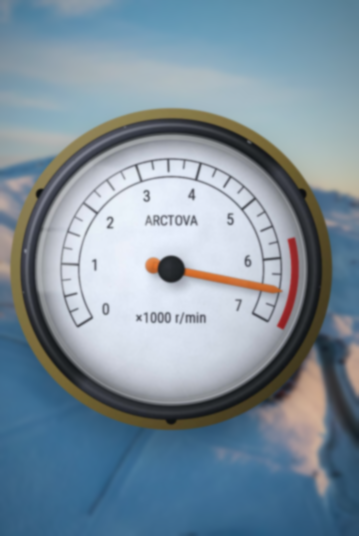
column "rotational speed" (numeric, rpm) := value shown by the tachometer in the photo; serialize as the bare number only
6500
